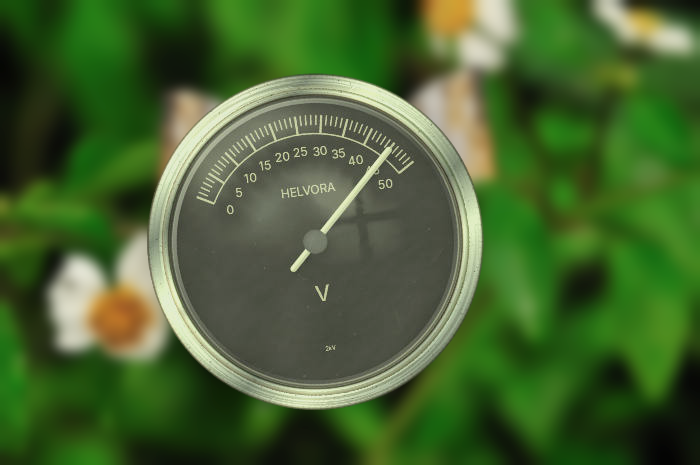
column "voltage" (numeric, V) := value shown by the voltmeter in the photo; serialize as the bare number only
45
